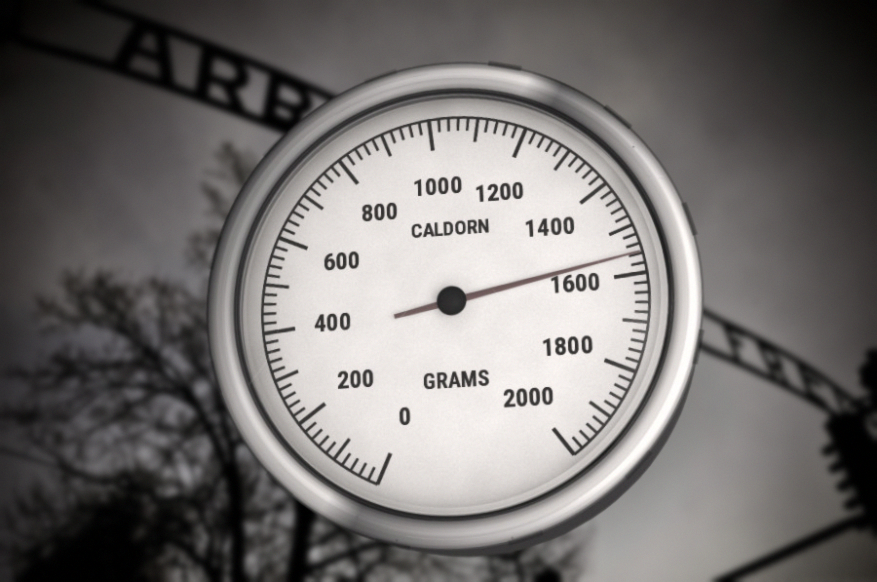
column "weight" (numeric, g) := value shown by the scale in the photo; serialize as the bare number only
1560
